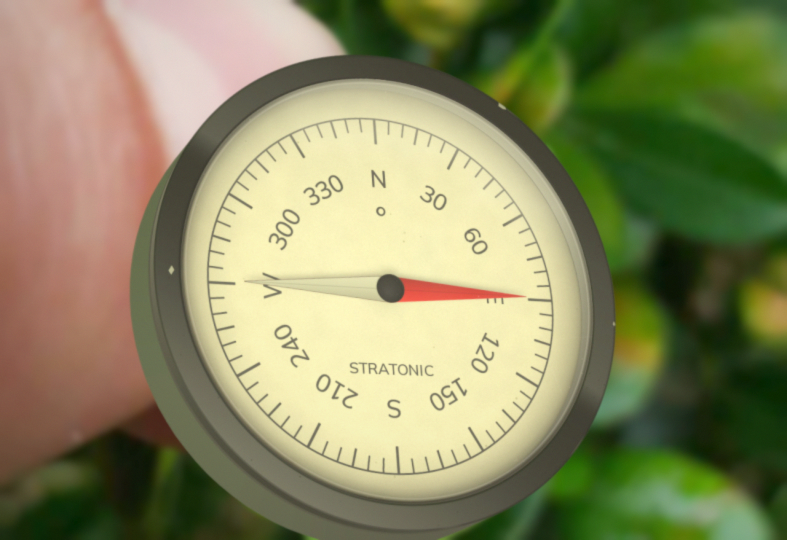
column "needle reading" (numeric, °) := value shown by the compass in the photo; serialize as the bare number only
90
